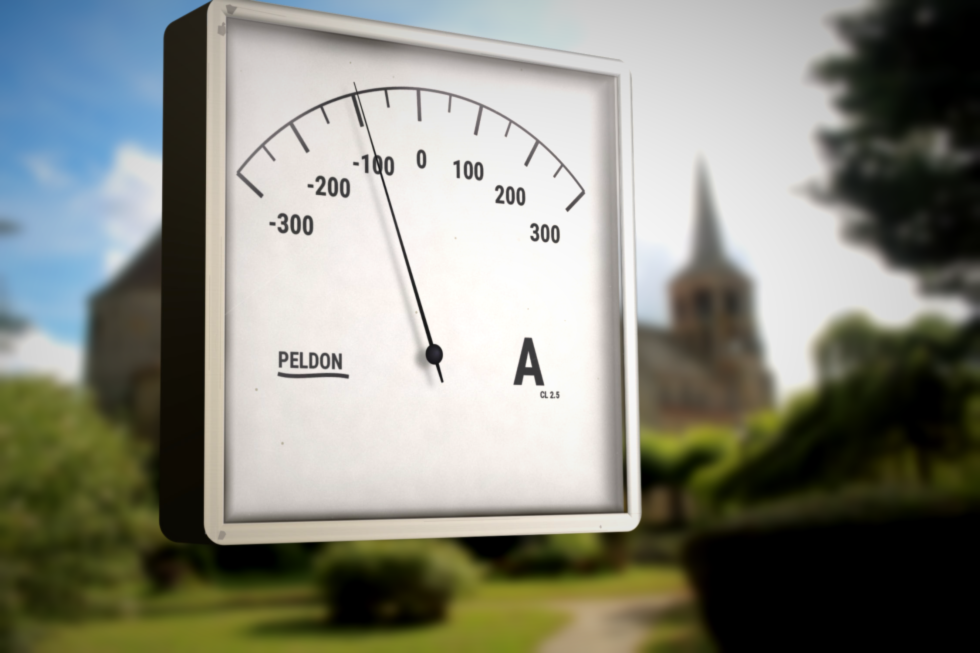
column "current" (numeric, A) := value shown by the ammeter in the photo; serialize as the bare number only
-100
